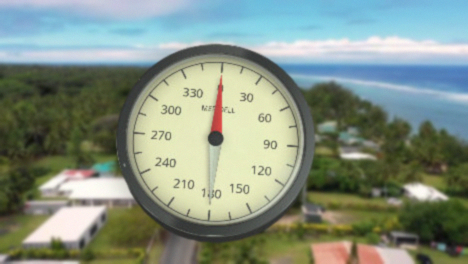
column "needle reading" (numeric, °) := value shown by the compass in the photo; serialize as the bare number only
0
